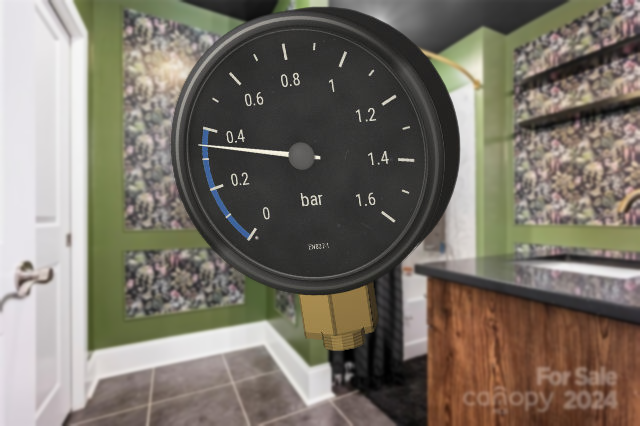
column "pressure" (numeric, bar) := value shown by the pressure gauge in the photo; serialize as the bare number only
0.35
